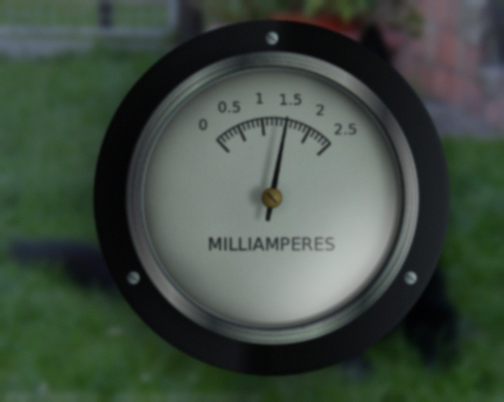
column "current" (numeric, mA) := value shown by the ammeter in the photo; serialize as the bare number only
1.5
